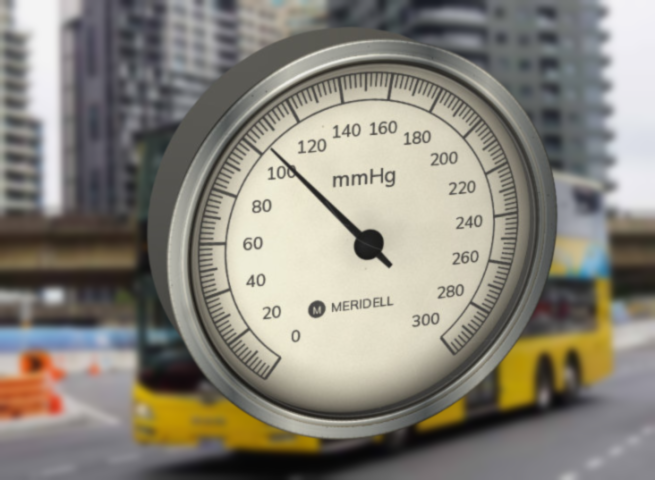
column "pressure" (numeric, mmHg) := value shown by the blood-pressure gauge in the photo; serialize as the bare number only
104
